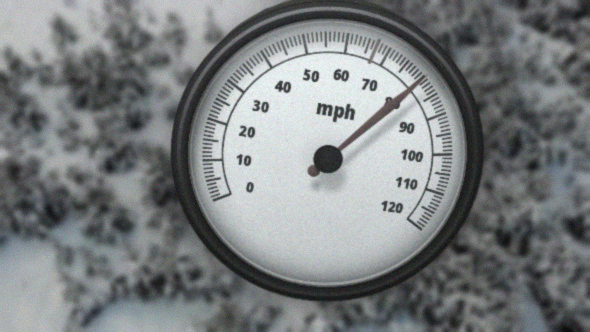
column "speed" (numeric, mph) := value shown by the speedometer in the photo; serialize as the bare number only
80
